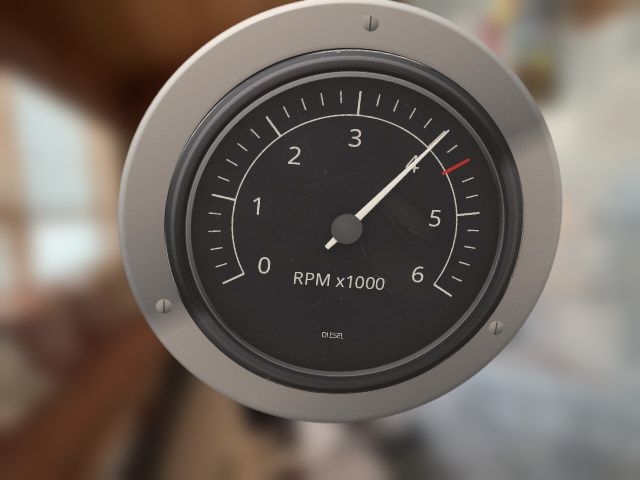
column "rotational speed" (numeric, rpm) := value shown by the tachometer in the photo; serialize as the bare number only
4000
